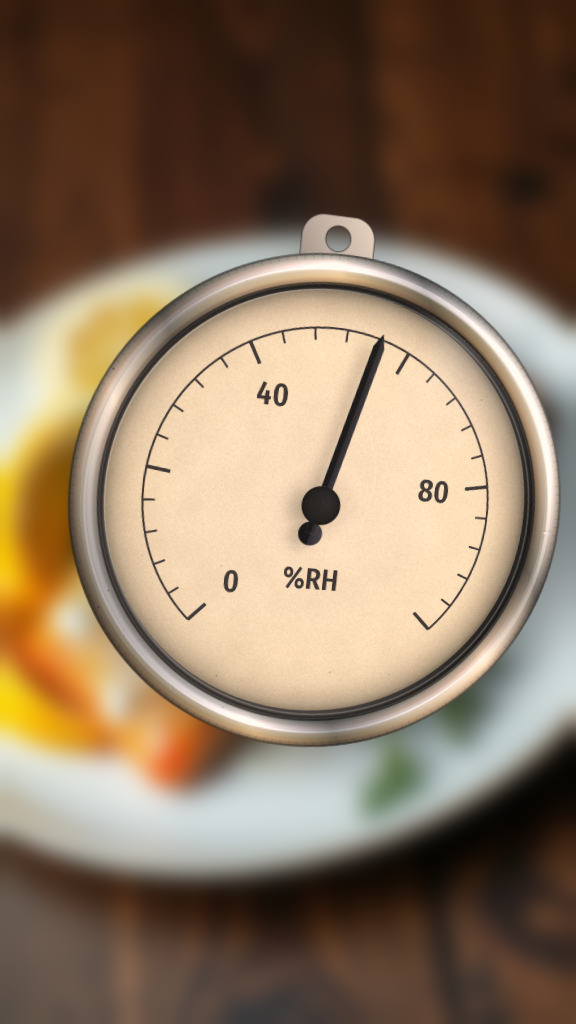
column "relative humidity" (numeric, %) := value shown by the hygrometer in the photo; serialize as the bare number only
56
